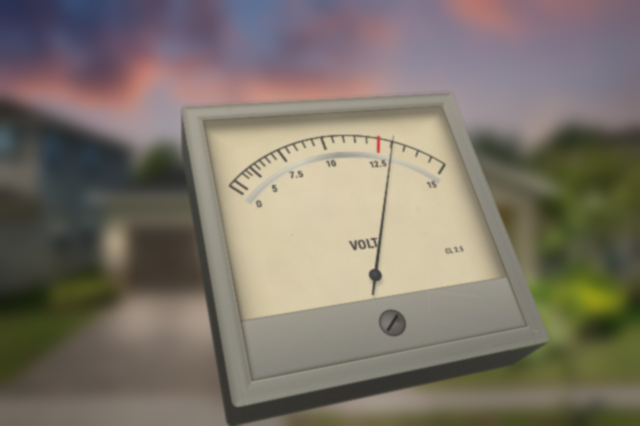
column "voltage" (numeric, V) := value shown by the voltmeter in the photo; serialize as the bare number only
13
